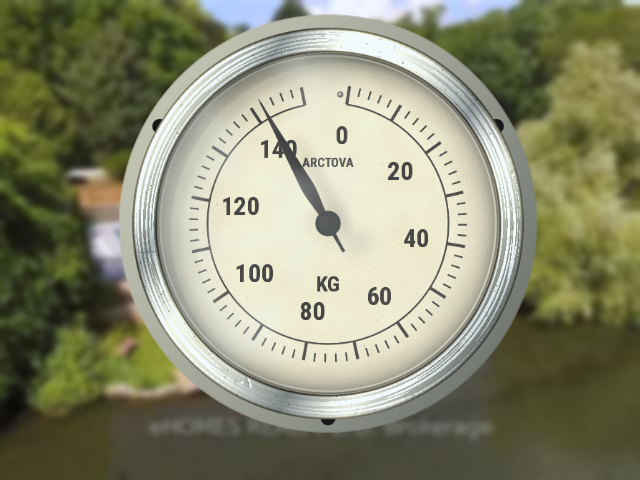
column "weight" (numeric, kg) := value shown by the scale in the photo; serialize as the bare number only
142
